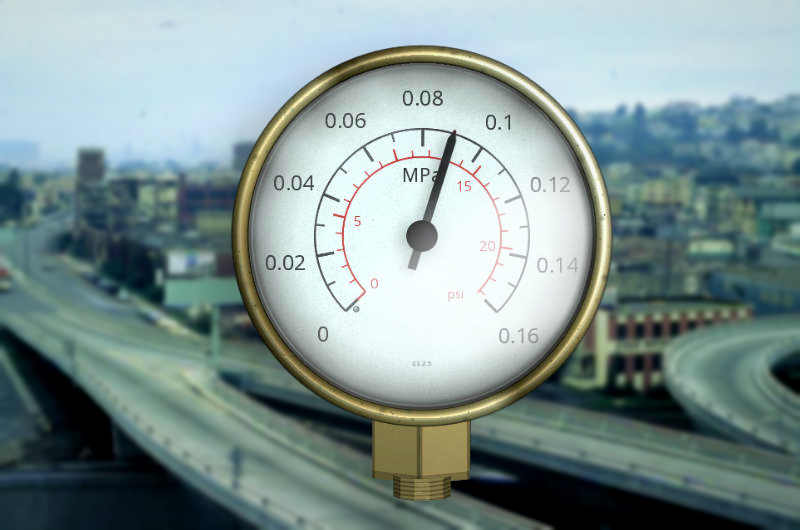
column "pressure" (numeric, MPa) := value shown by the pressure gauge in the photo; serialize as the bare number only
0.09
